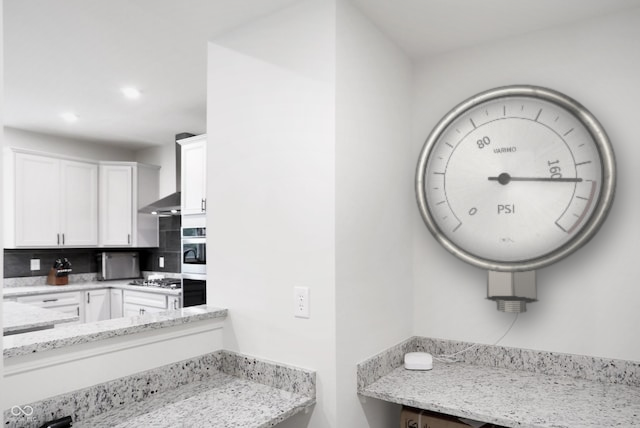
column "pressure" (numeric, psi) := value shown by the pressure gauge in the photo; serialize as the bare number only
170
